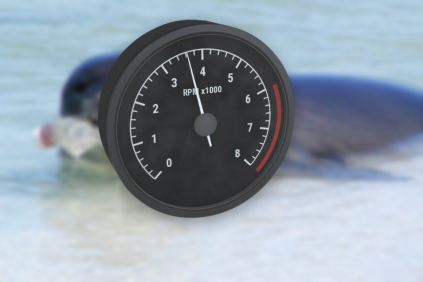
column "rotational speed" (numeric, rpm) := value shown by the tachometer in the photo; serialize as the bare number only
3600
